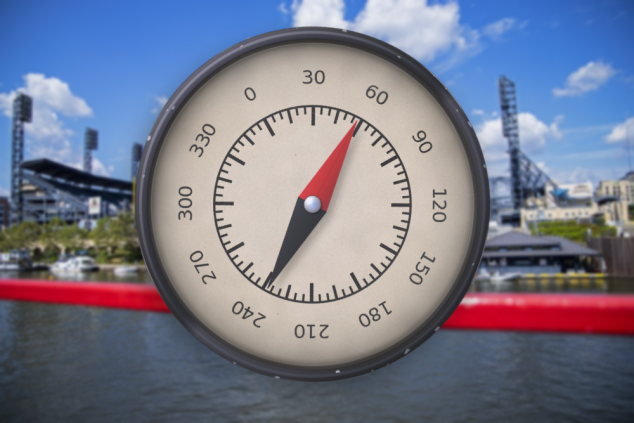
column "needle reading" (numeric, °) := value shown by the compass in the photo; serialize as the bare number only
57.5
